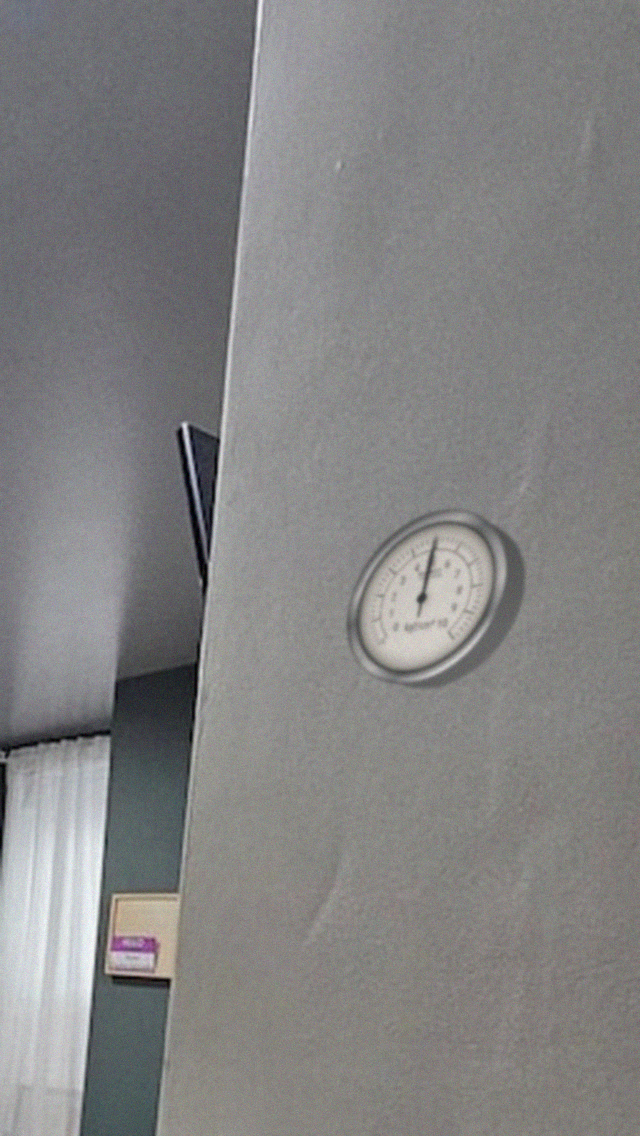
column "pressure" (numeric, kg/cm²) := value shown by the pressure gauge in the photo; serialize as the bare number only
5
